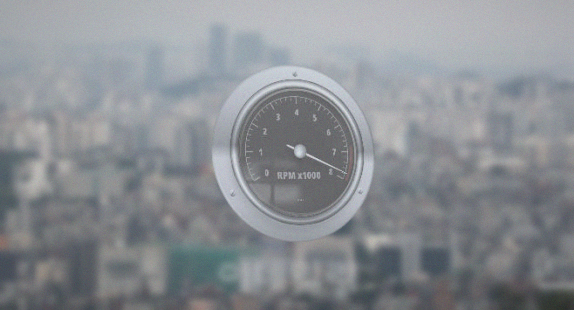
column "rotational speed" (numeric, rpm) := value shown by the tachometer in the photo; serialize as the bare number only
7800
